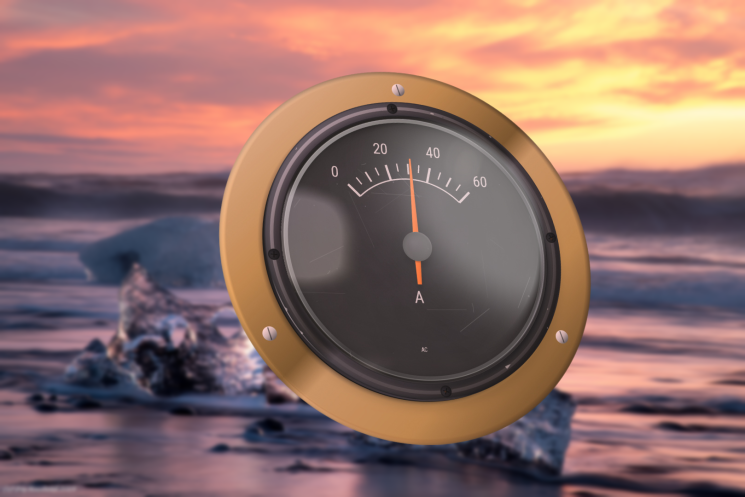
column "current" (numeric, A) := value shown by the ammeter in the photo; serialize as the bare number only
30
